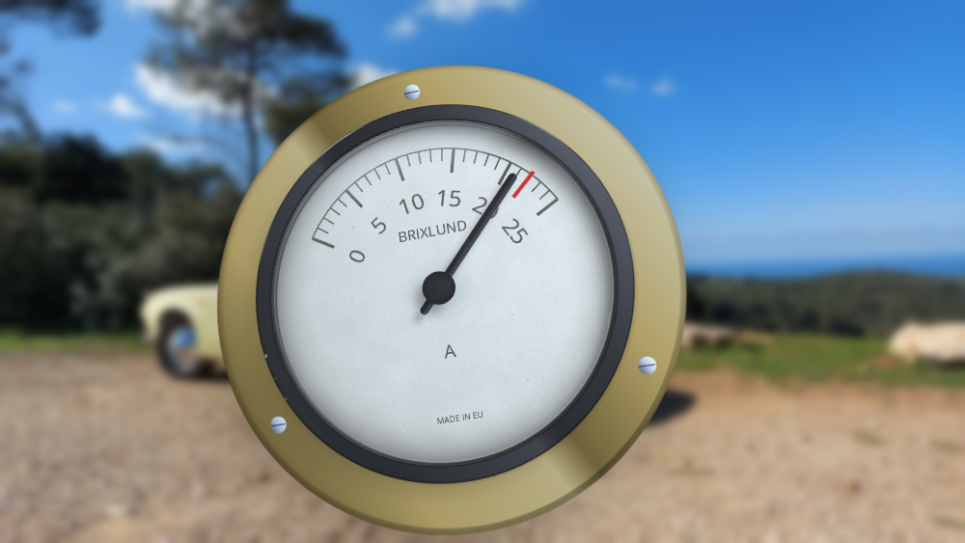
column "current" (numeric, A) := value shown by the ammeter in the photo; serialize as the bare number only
21
